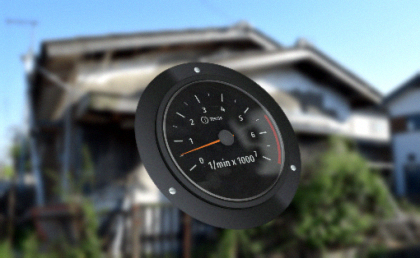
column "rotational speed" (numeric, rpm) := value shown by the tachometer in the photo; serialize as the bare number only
500
